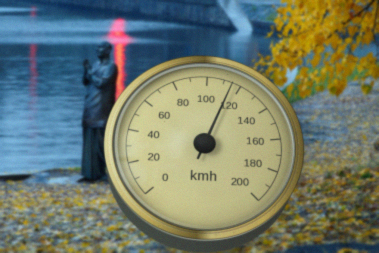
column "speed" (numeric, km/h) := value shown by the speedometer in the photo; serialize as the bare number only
115
